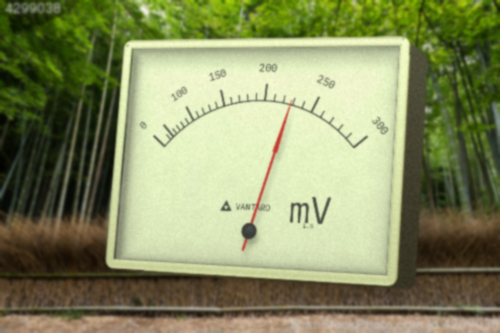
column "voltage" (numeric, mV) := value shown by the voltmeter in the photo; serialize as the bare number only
230
